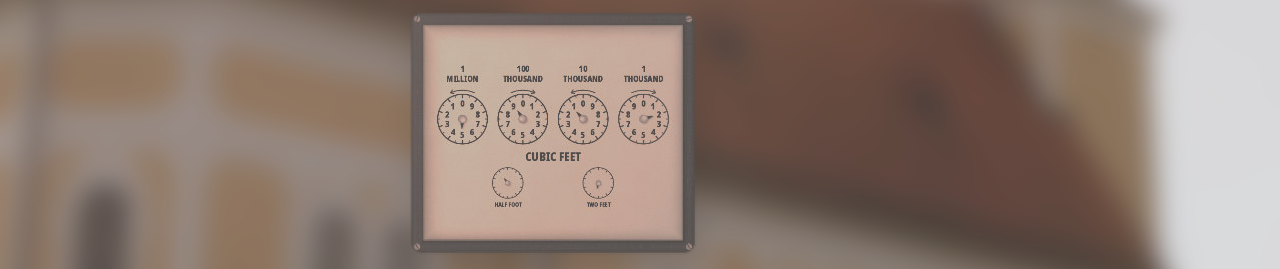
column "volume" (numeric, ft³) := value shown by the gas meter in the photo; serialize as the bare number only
491200
